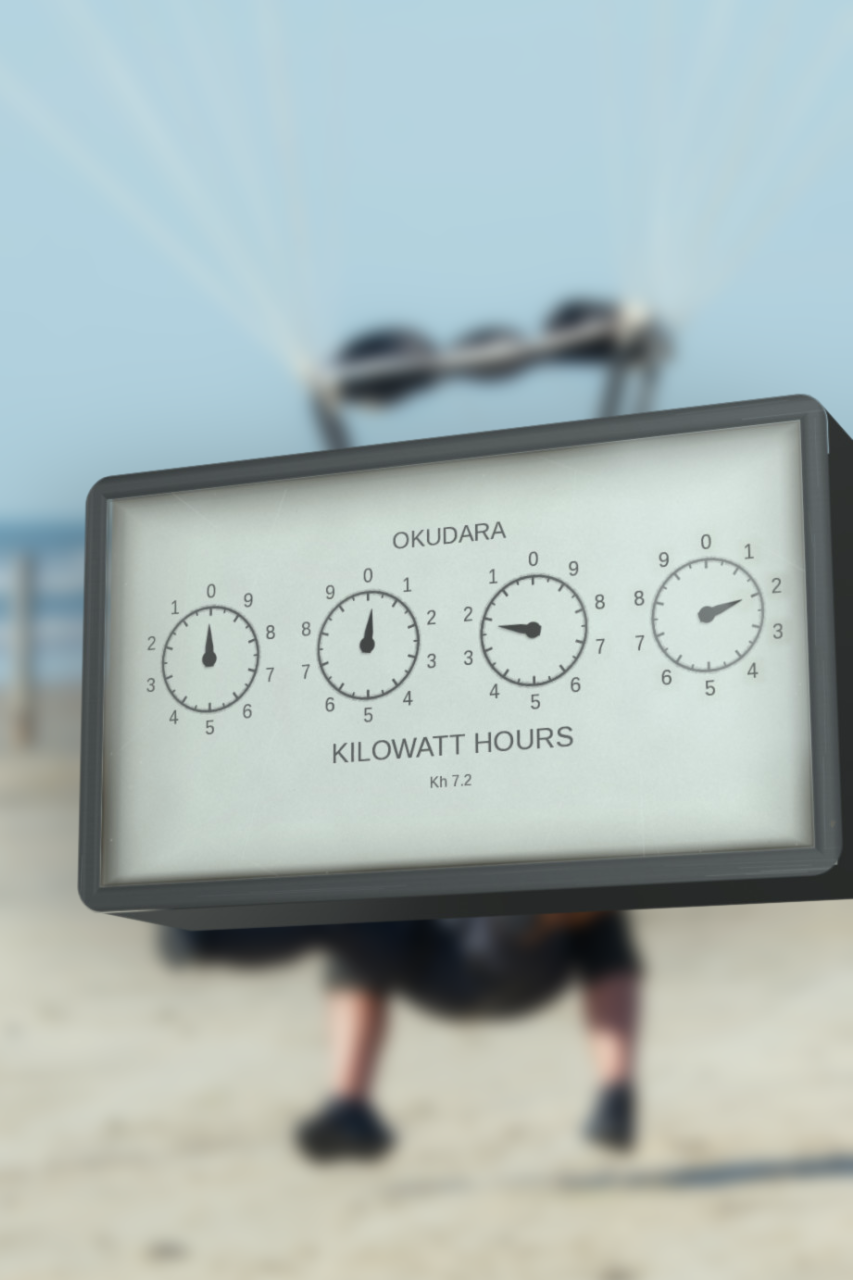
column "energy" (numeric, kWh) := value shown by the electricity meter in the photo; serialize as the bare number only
22
